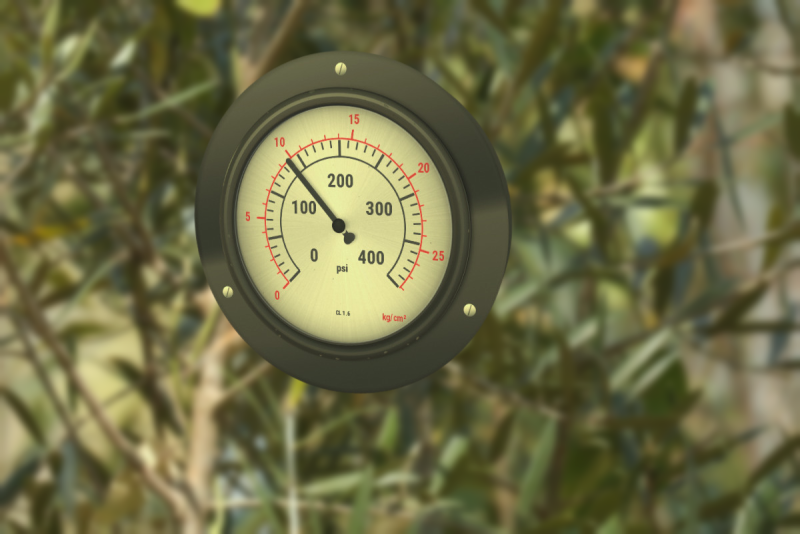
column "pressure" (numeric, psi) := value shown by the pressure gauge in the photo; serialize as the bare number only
140
